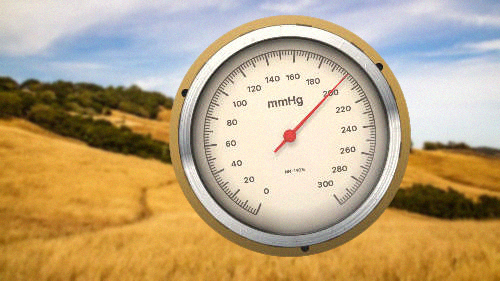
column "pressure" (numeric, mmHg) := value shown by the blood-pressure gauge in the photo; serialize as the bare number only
200
